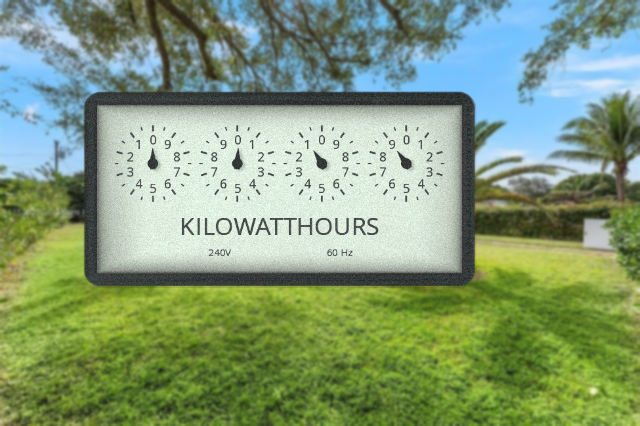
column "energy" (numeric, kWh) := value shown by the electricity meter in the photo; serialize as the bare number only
9
